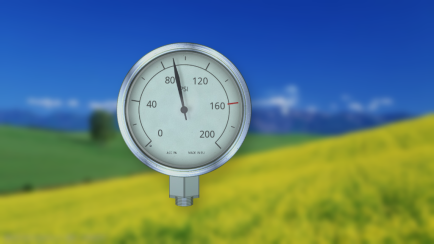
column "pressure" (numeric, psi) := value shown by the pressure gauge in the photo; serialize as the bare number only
90
